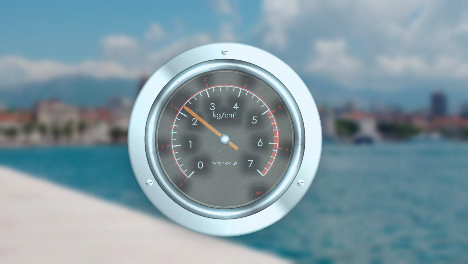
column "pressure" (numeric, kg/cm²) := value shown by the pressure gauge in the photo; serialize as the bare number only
2.2
